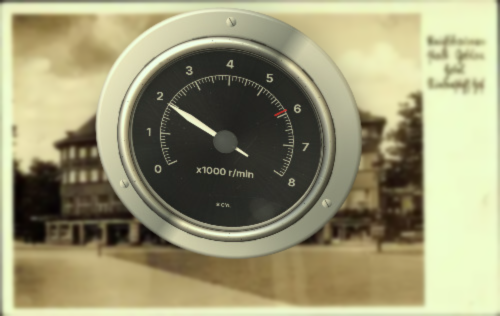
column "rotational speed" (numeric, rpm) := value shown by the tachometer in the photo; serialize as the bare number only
2000
